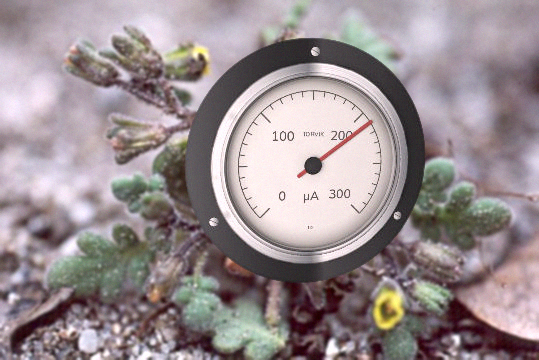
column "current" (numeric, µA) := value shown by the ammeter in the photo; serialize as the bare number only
210
